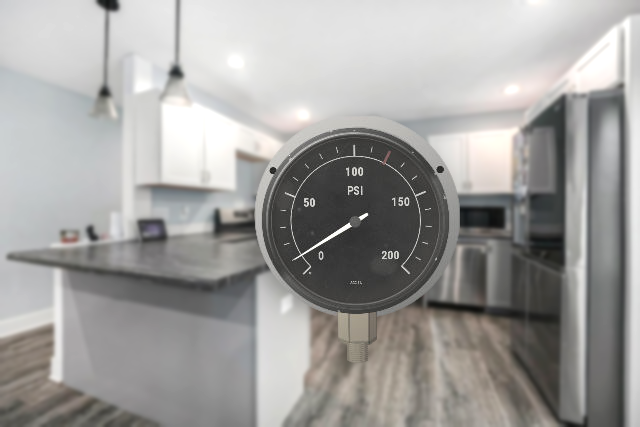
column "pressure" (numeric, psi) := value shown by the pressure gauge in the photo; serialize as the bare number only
10
